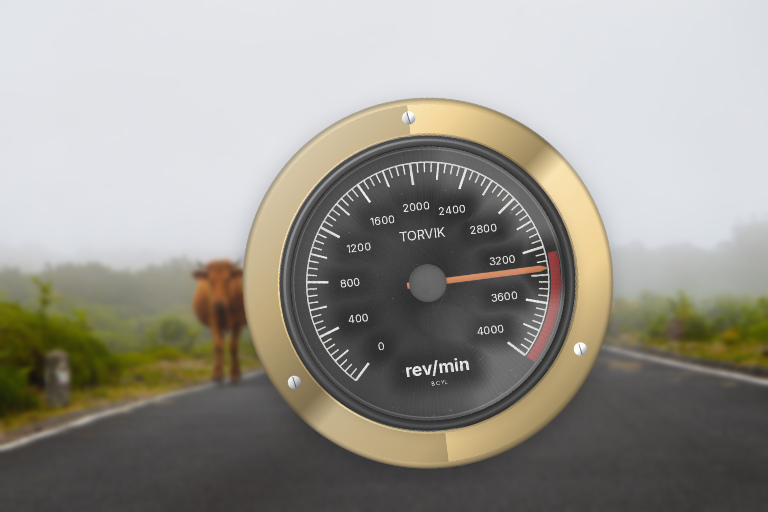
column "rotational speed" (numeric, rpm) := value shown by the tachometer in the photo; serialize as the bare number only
3350
